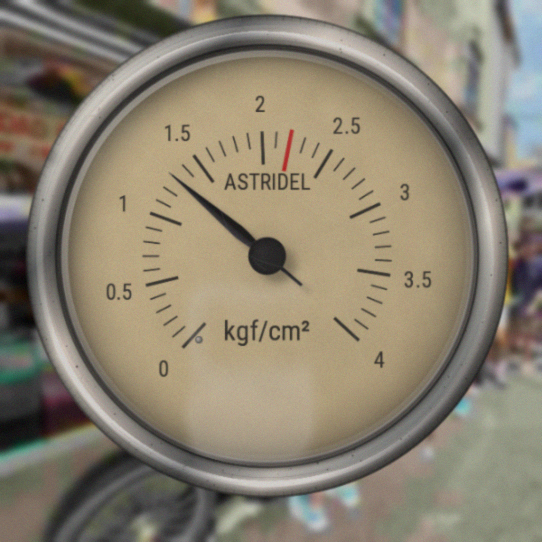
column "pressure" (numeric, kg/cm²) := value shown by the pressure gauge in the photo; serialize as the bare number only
1.3
